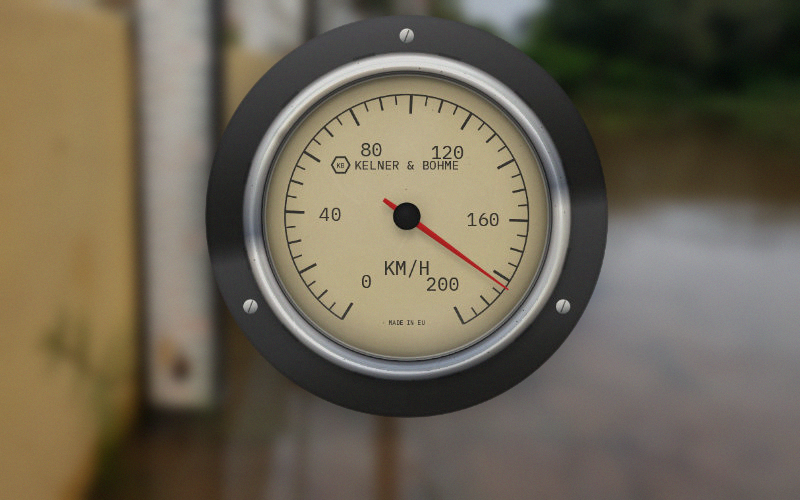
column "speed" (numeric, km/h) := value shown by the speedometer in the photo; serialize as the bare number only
182.5
